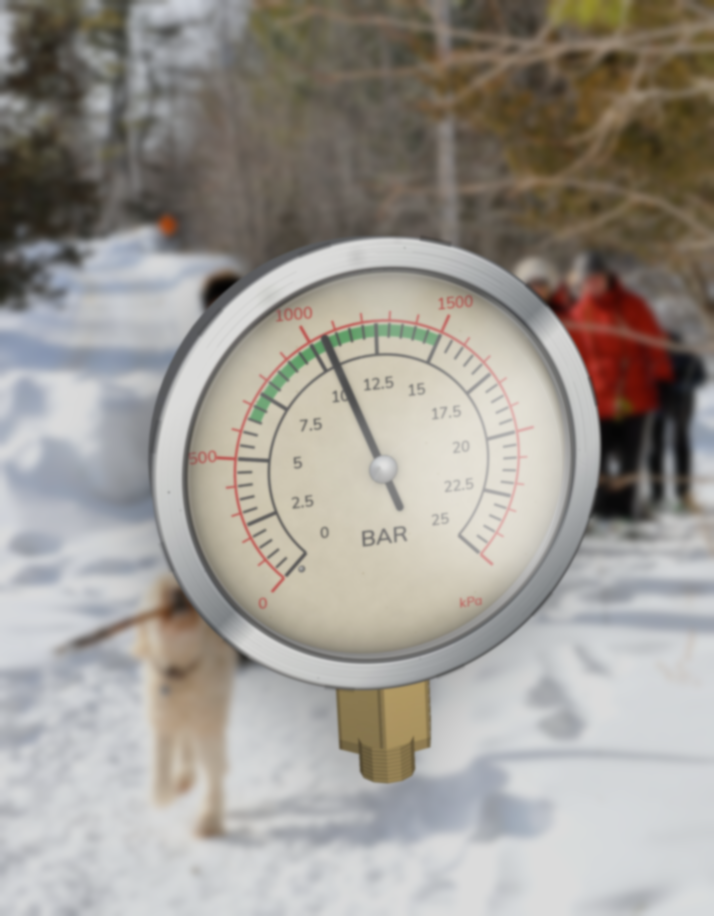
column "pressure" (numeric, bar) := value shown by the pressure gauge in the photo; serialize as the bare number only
10.5
